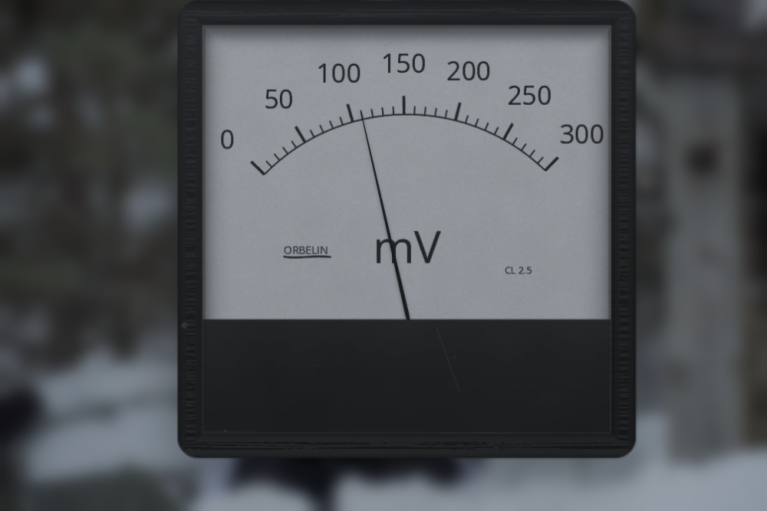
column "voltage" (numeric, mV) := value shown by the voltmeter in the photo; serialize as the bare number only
110
